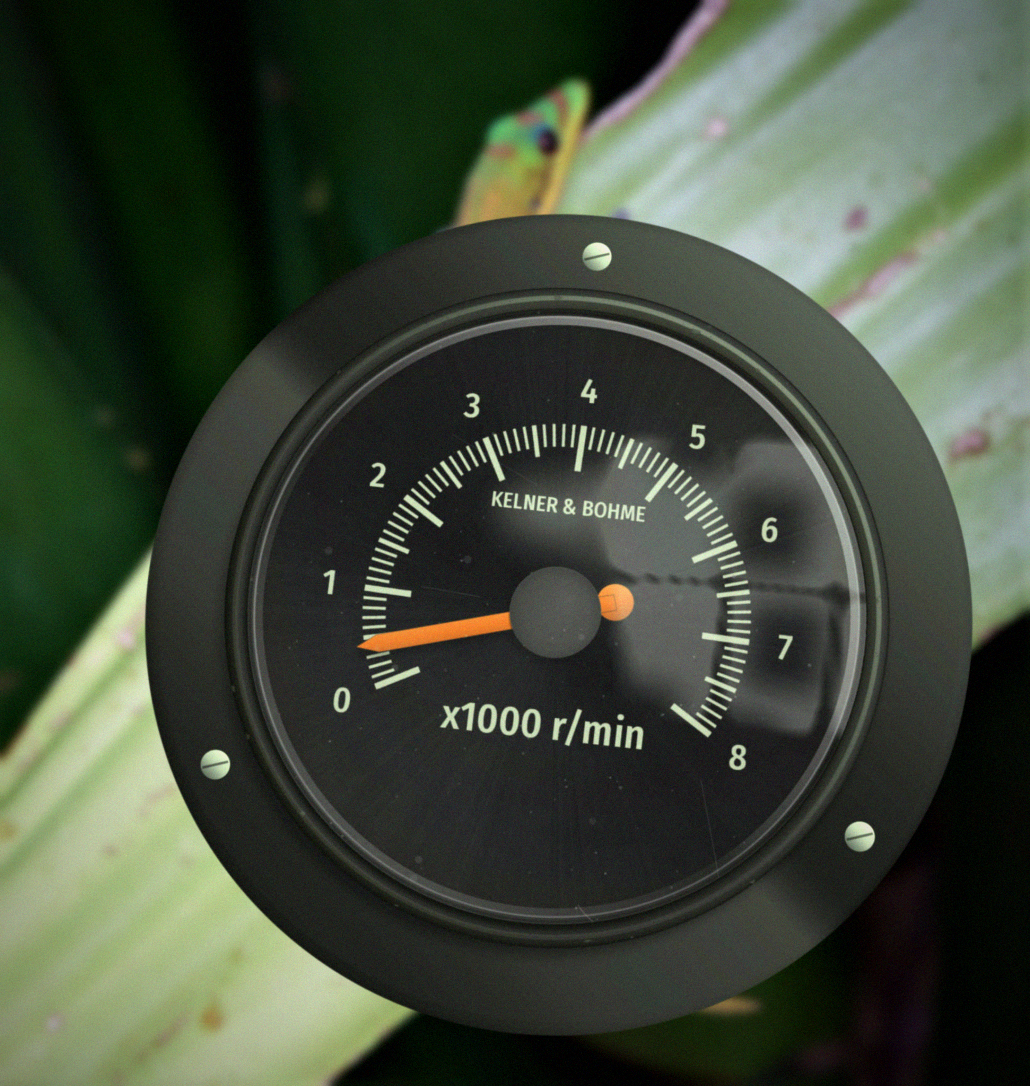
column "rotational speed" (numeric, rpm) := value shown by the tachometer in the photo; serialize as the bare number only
400
